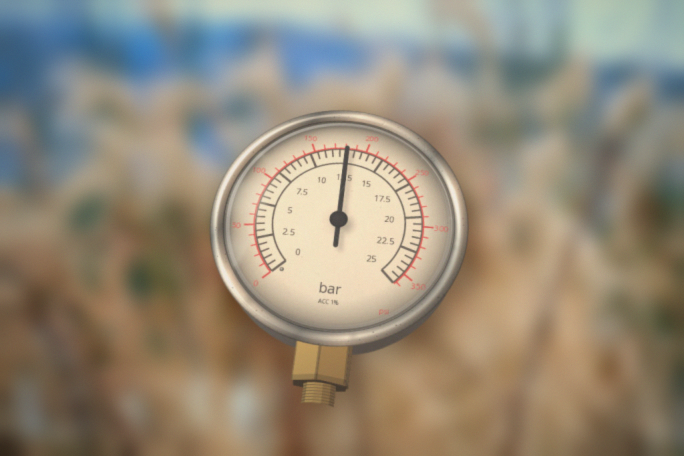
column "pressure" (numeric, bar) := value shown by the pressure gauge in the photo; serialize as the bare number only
12.5
